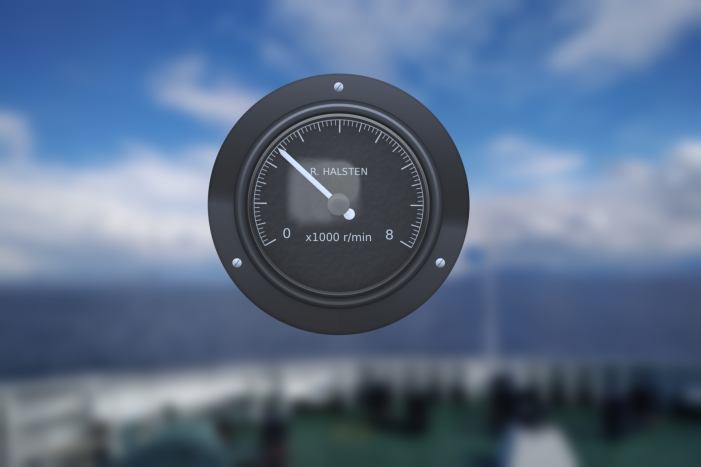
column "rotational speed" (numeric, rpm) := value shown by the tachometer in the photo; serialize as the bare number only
2400
